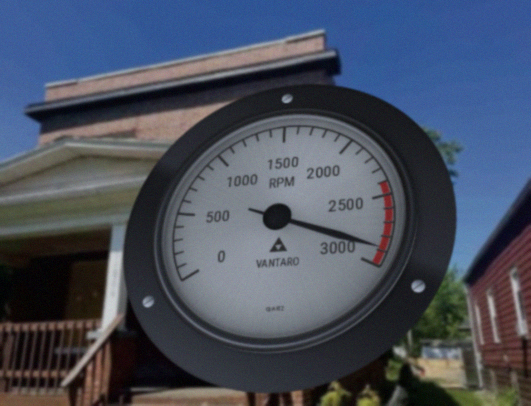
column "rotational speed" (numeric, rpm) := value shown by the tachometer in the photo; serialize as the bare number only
2900
